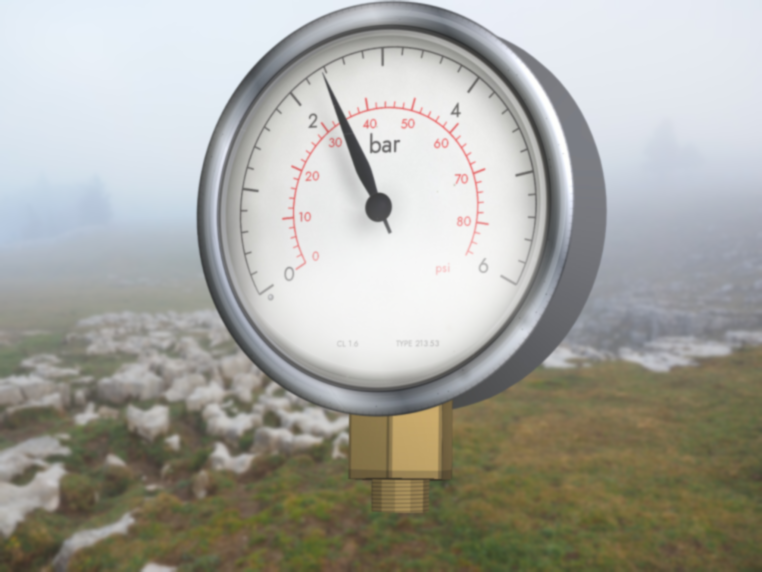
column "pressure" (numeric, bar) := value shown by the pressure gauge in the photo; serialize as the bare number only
2.4
